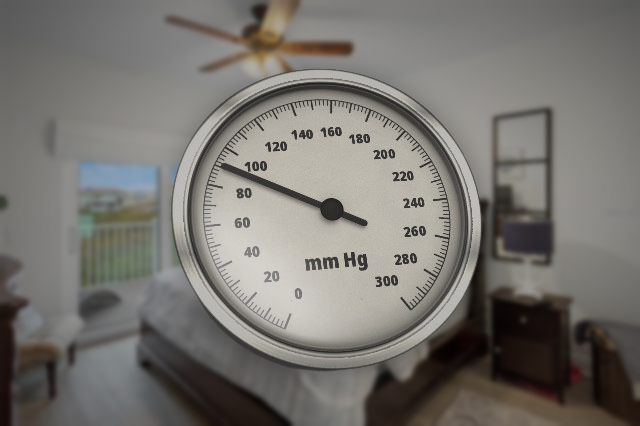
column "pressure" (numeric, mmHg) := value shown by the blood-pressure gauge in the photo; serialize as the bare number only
90
